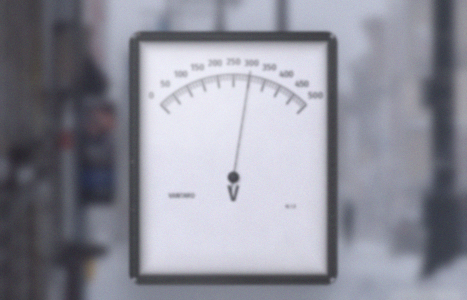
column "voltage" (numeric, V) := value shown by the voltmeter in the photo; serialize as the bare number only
300
